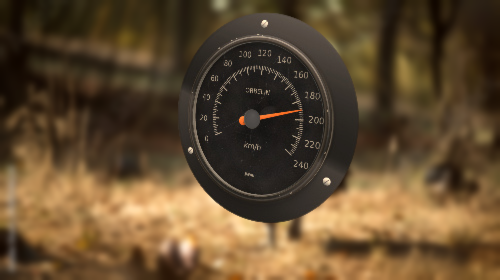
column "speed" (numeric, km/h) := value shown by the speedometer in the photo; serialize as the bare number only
190
